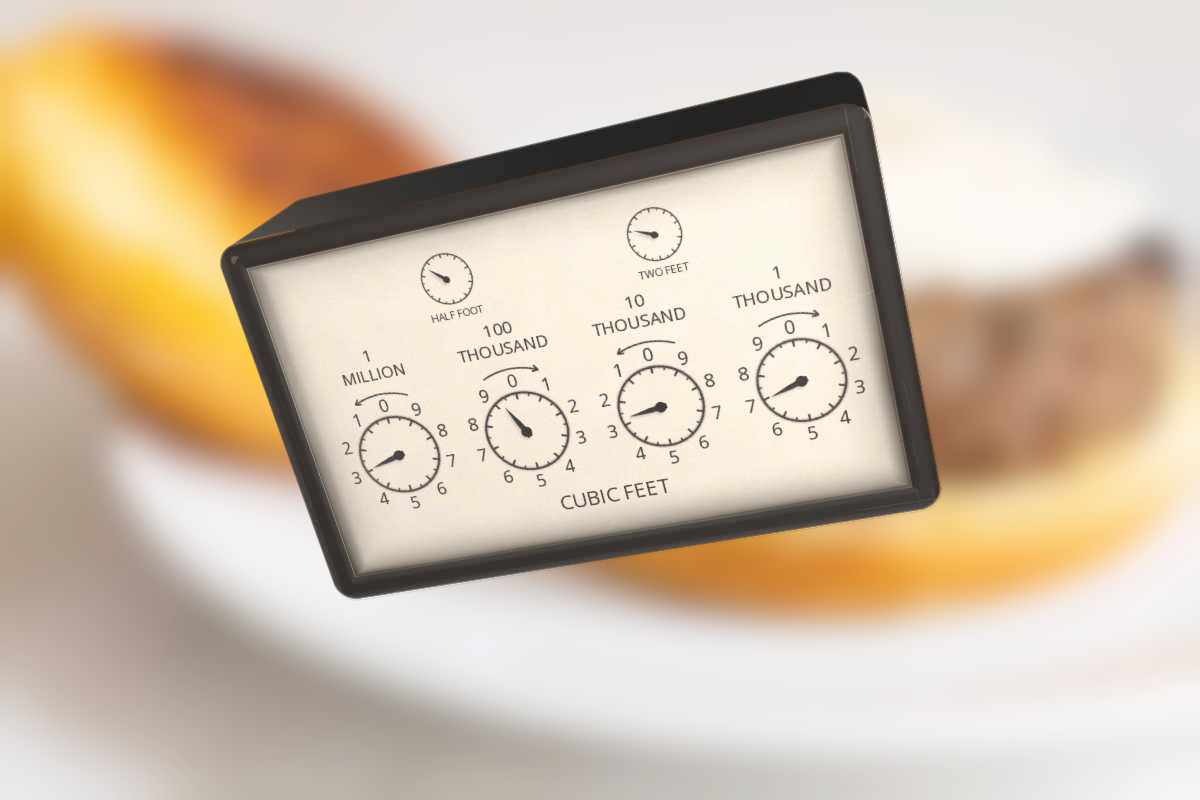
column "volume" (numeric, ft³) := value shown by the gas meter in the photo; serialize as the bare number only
292700
